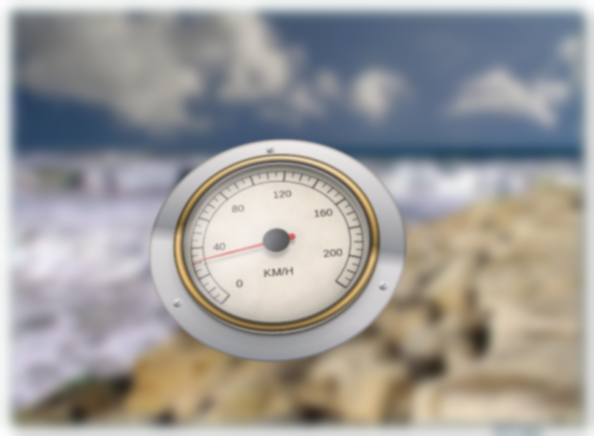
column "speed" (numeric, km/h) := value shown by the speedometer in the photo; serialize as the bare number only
30
